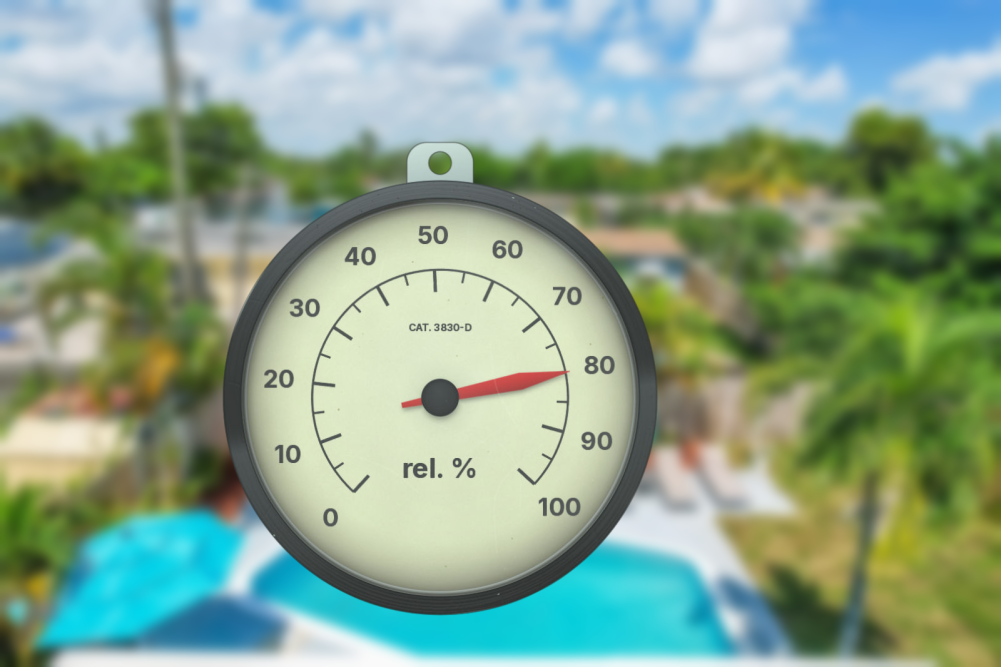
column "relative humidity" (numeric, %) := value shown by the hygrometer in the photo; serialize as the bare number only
80
